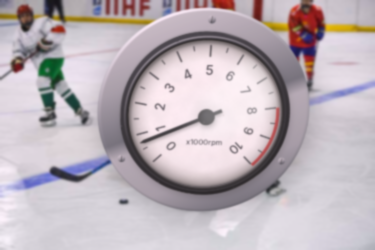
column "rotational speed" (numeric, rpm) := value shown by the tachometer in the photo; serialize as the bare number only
750
